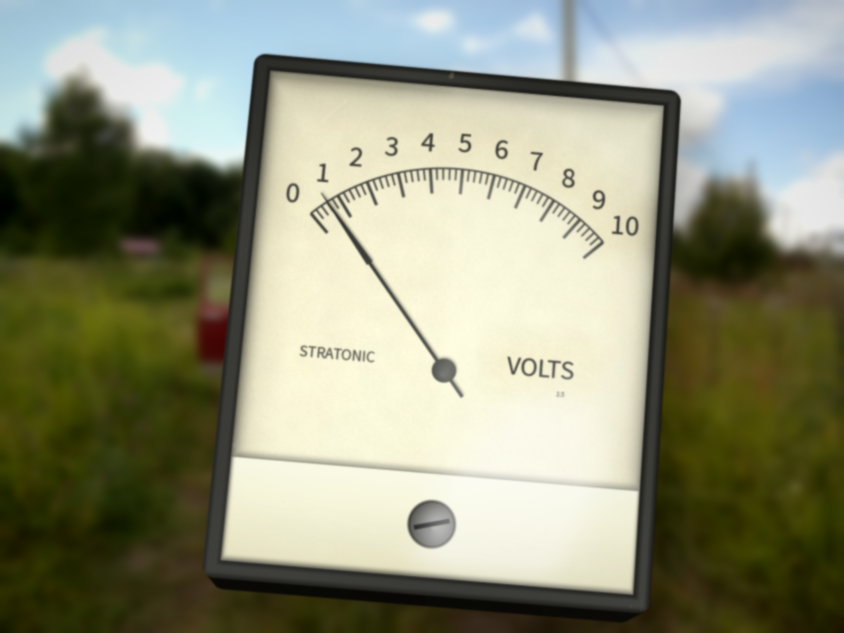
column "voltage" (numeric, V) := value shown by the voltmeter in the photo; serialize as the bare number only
0.6
